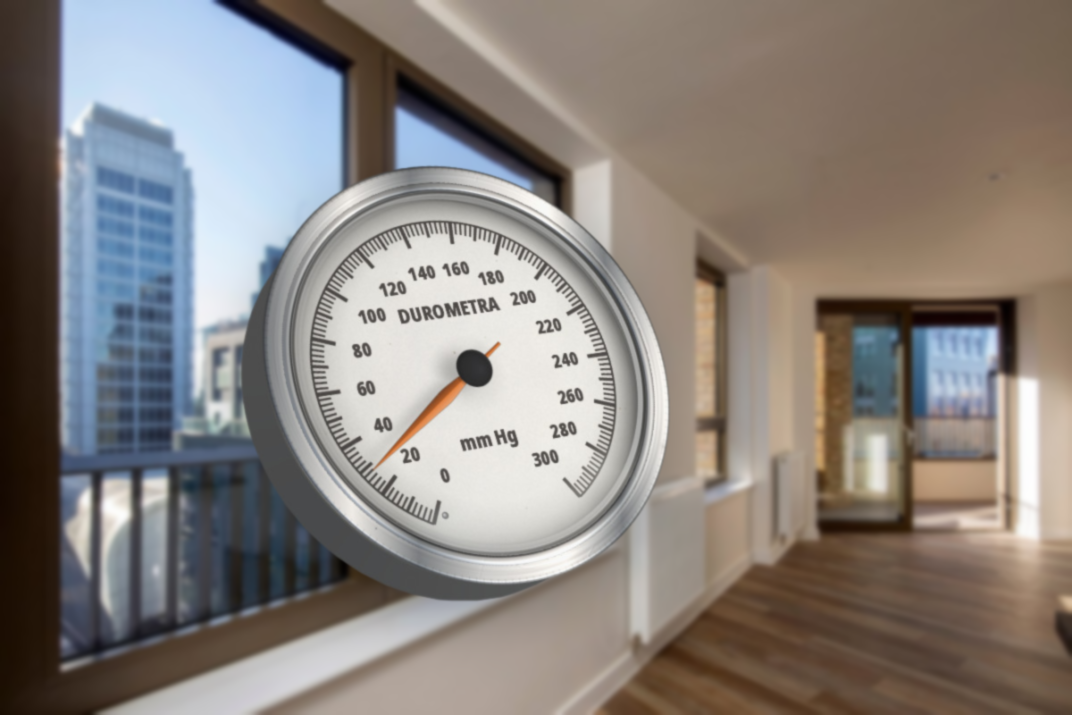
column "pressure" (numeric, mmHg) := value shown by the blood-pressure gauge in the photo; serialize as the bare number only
28
